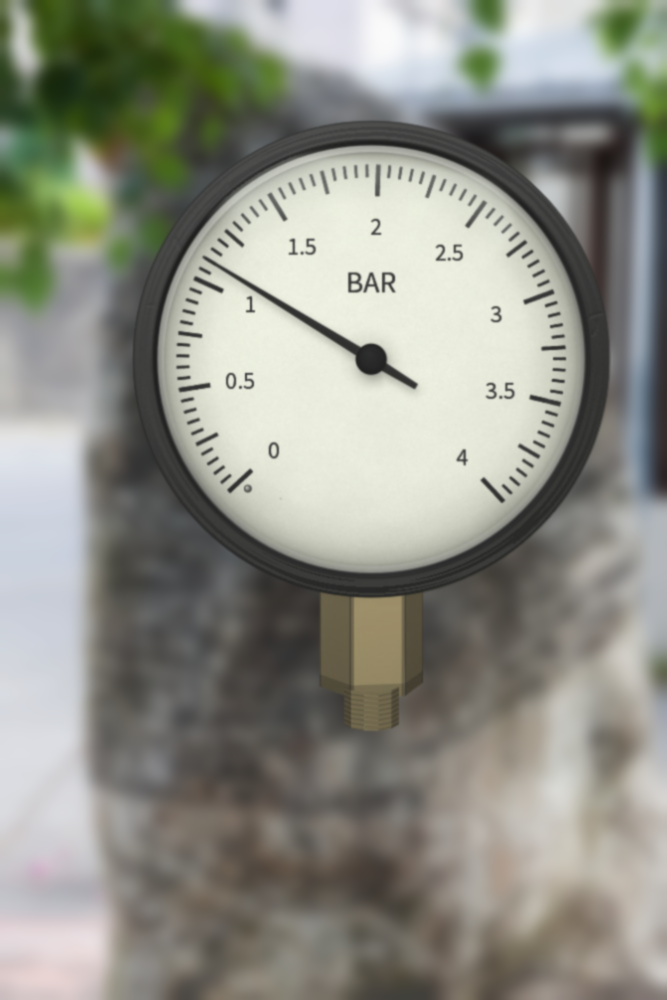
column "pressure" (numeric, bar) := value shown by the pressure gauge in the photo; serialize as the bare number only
1.1
